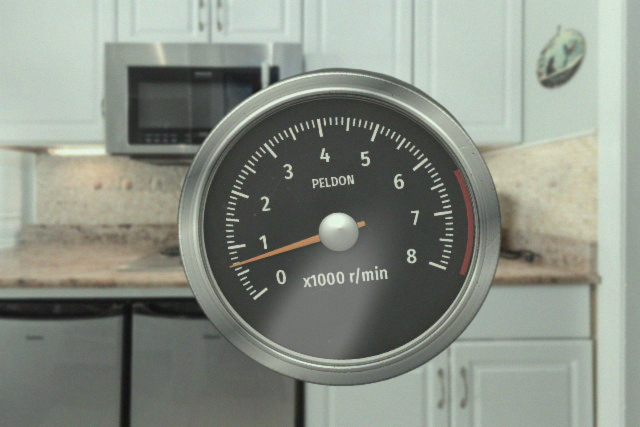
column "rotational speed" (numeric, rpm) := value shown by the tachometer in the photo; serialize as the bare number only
700
